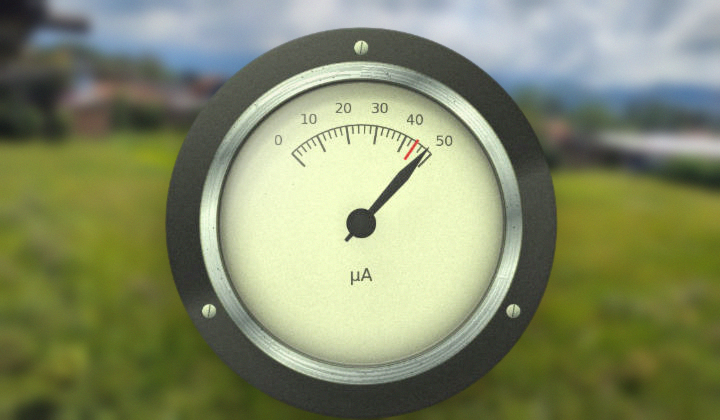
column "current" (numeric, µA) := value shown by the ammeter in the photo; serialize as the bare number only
48
